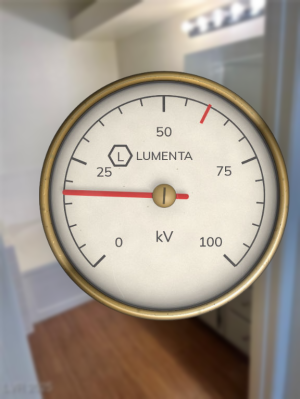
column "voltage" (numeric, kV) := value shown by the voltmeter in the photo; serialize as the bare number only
17.5
